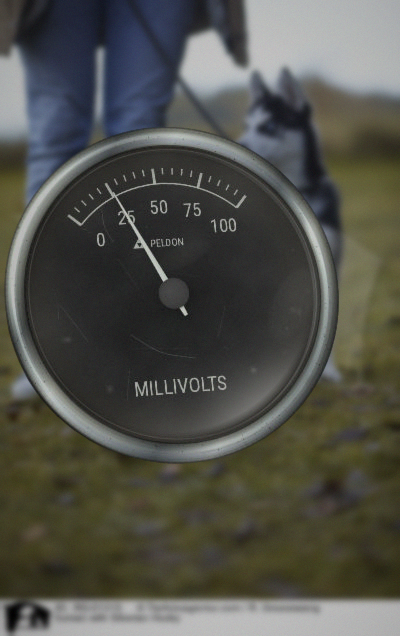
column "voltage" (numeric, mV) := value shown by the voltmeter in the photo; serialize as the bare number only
25
